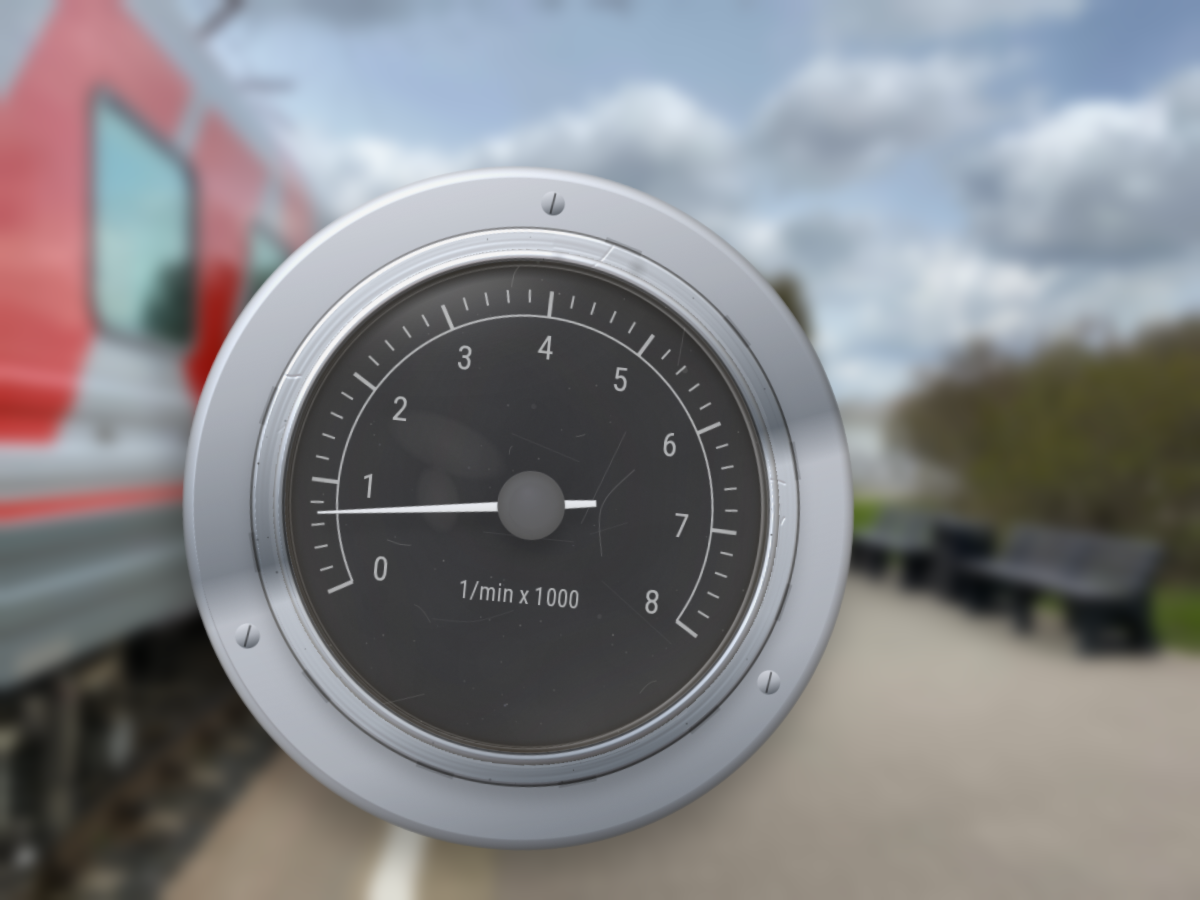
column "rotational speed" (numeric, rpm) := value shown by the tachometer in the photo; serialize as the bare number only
700
